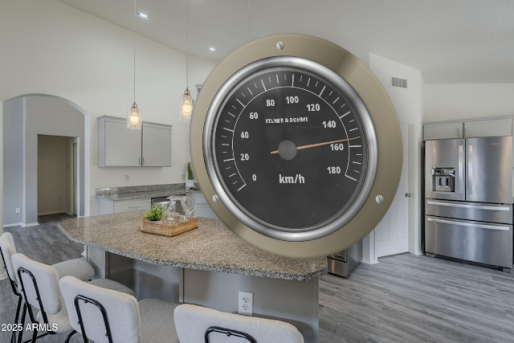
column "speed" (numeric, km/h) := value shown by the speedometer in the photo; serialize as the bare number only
155
